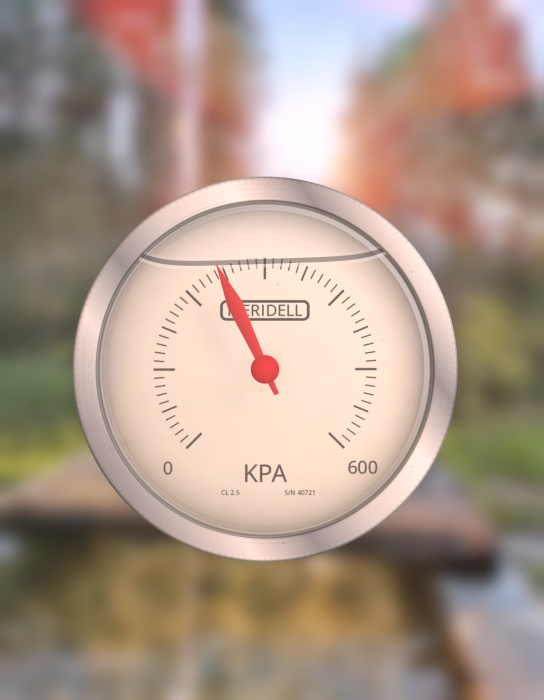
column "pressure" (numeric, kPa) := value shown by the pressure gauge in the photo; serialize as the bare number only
245
